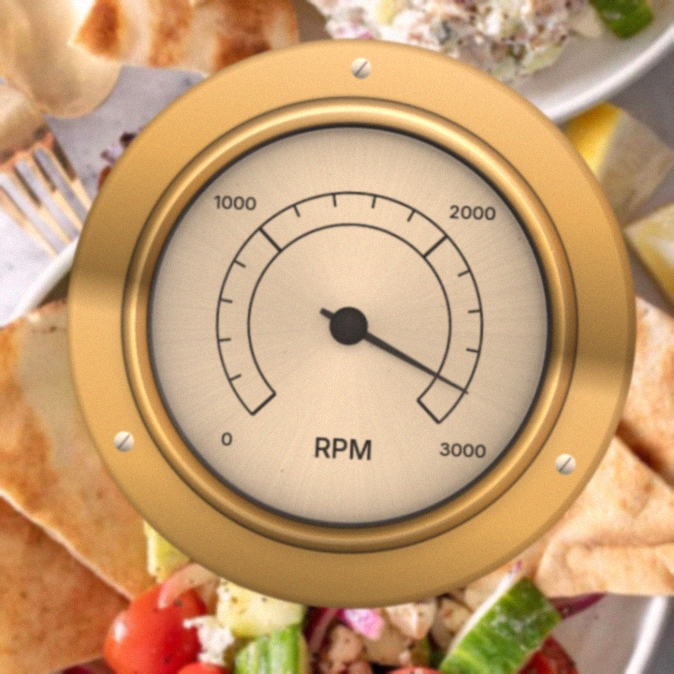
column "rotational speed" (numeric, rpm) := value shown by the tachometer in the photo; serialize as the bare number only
2800
